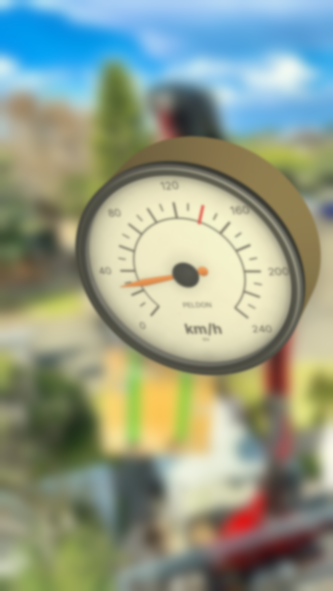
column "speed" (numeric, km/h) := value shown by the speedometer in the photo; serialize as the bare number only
30
